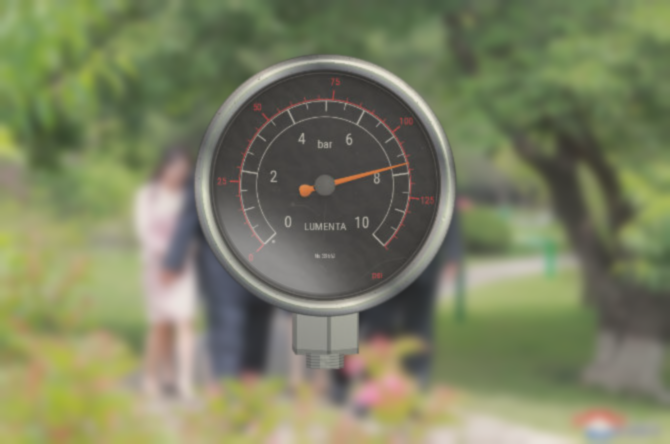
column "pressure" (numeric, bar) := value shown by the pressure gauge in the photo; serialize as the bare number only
7.75
